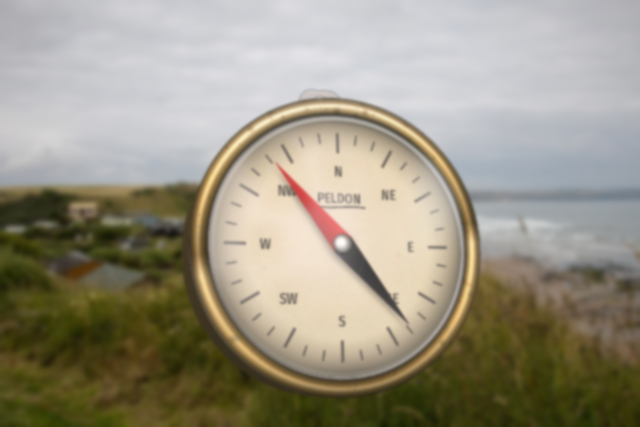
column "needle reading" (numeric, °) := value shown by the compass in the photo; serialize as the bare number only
320
